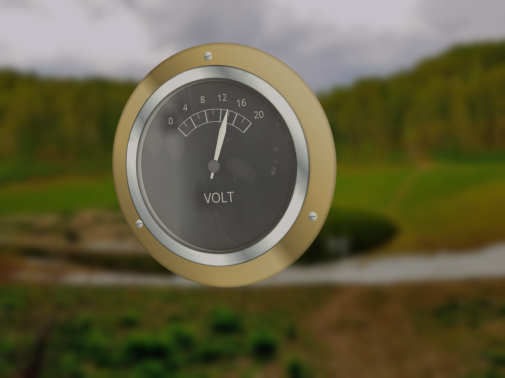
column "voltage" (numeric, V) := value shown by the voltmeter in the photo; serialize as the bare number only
14
